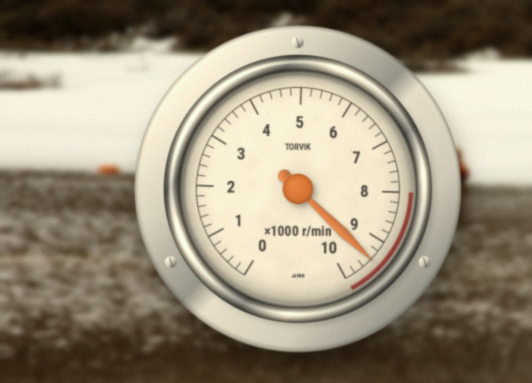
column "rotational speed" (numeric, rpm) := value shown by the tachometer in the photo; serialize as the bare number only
9400
